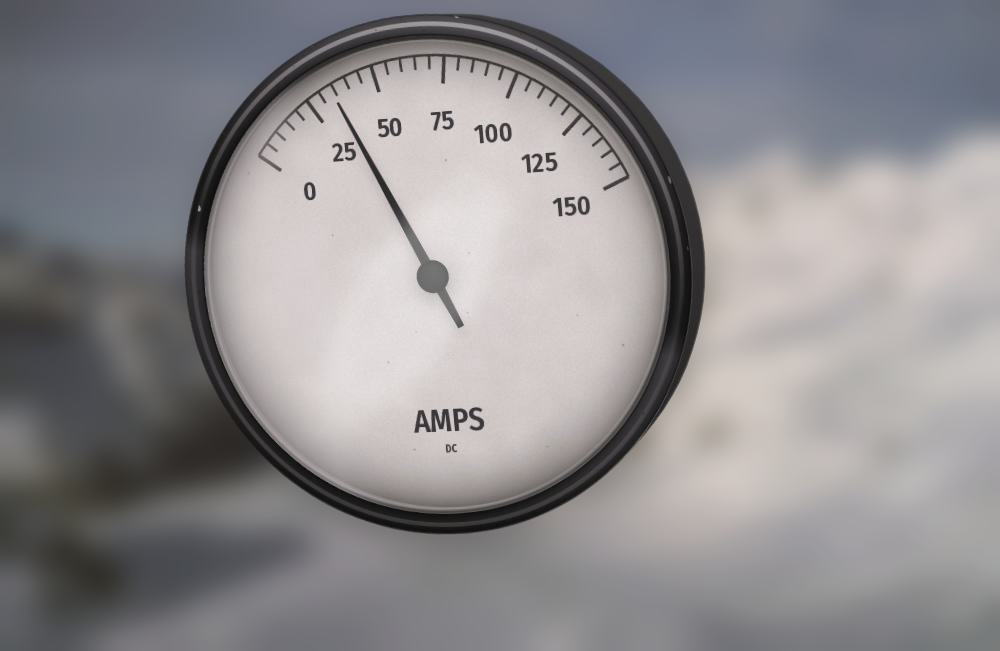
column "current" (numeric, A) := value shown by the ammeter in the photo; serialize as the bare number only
35
